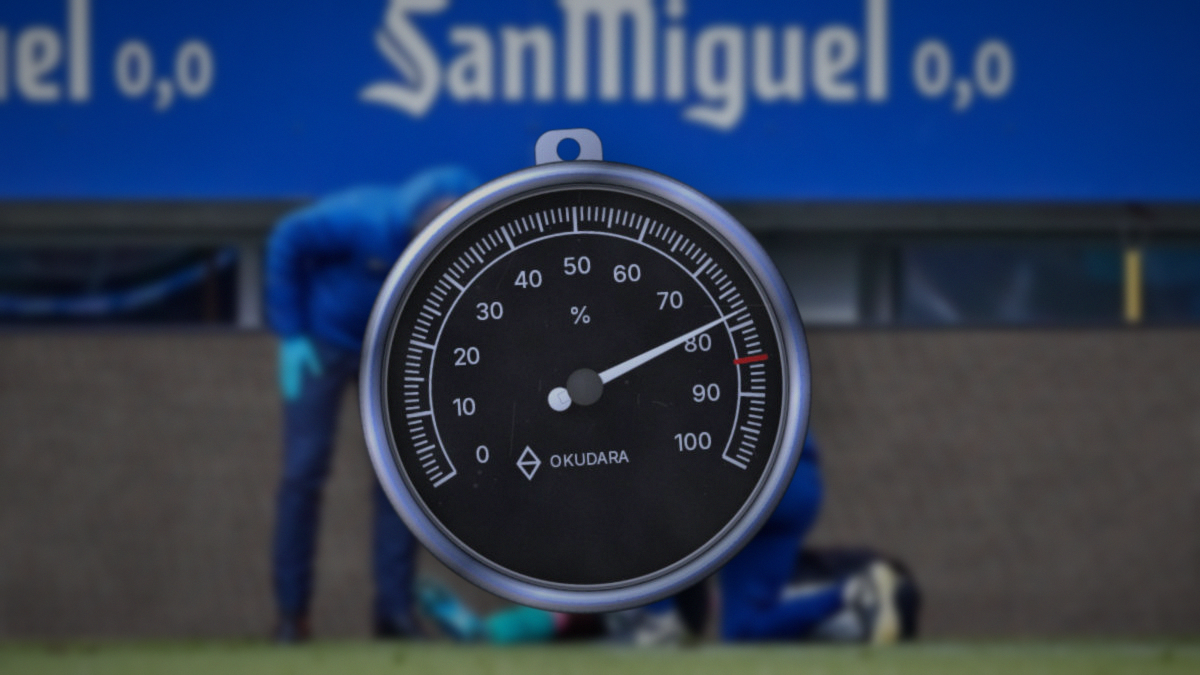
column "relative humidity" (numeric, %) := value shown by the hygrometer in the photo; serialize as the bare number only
78
